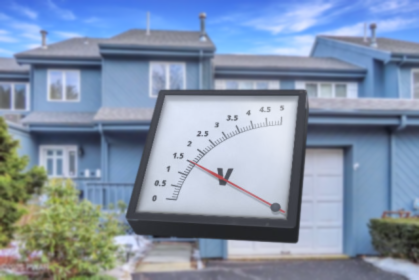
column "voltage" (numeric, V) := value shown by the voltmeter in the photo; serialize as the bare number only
1.5
